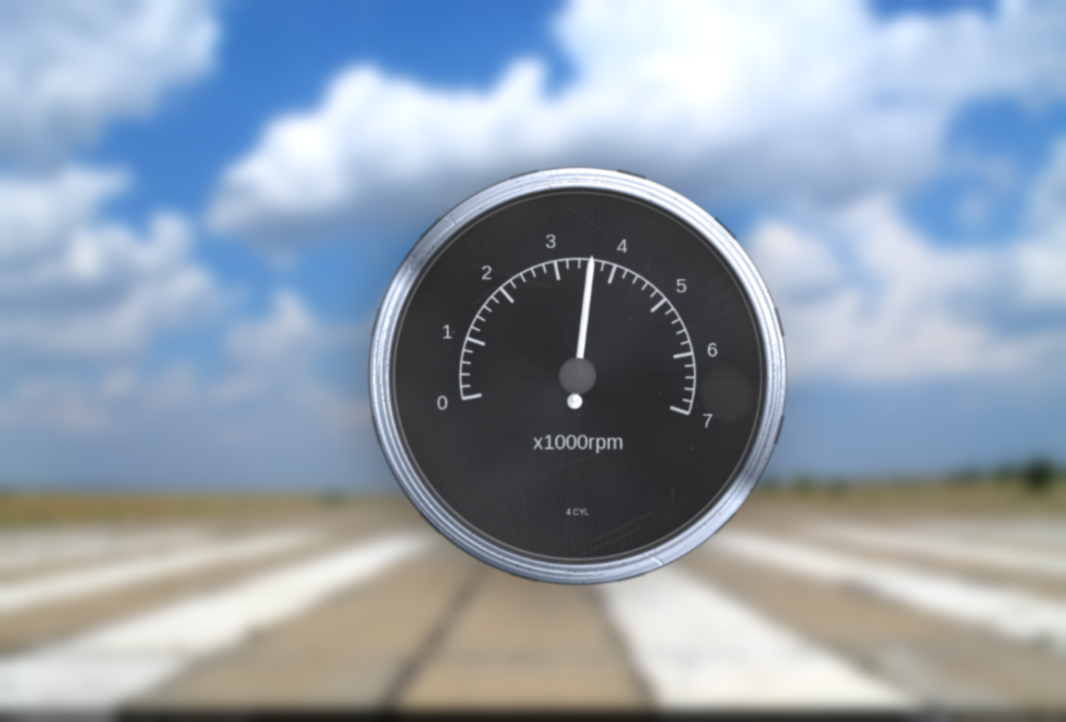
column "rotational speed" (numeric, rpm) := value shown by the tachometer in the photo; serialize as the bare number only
3600
